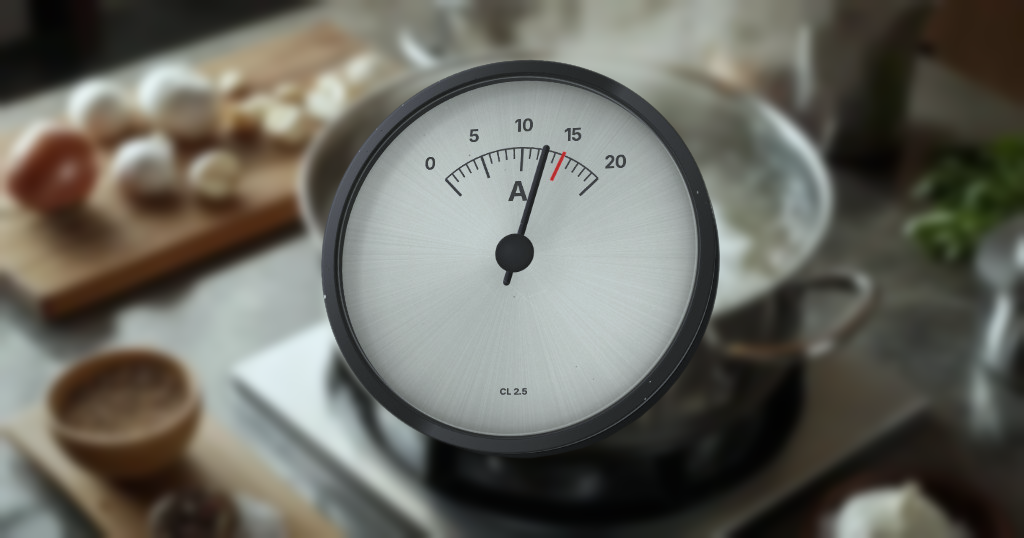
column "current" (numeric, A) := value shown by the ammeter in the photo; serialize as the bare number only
13
